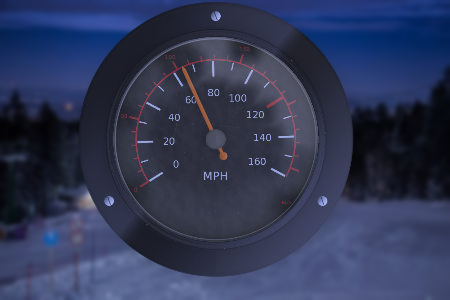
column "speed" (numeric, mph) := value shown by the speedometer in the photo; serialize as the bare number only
65
